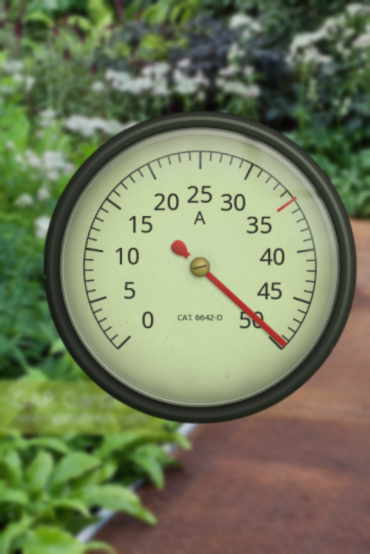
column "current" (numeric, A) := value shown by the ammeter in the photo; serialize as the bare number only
49.5
